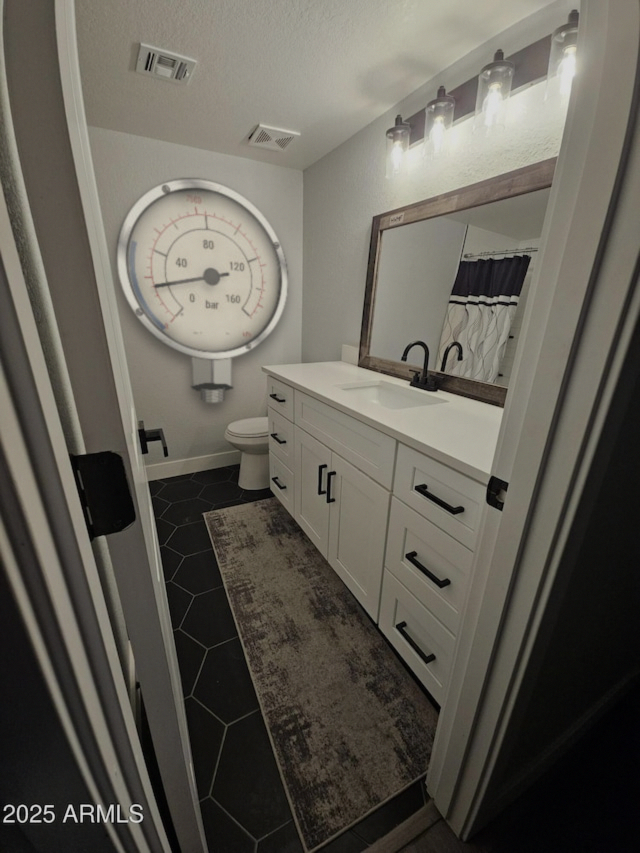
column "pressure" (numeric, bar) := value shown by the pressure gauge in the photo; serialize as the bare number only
20
